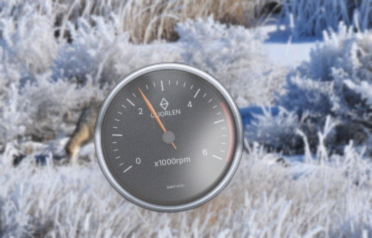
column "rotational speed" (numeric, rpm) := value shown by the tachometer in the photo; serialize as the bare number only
2400
